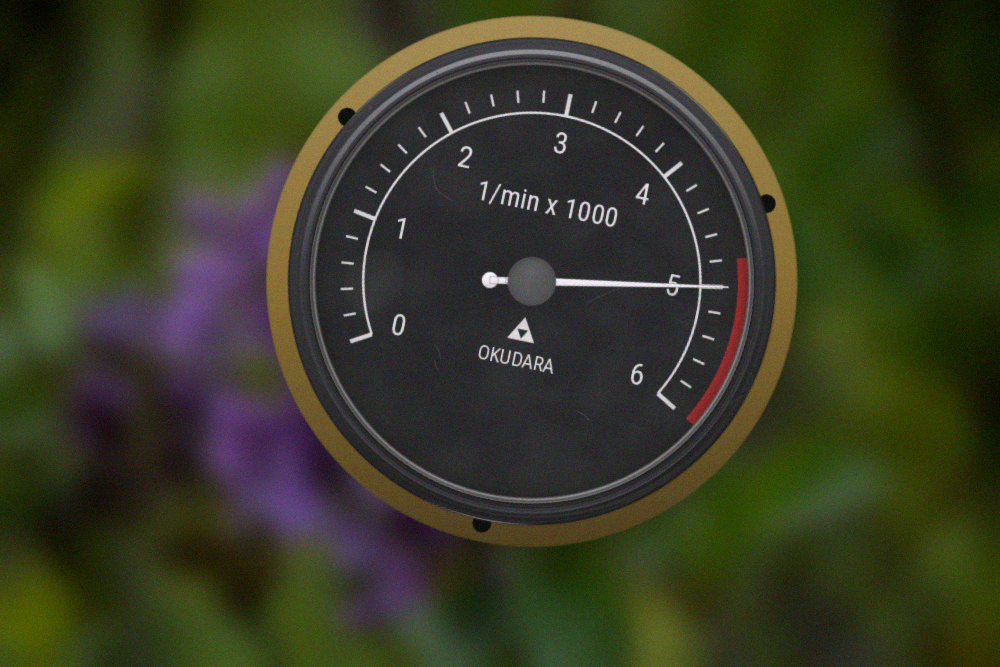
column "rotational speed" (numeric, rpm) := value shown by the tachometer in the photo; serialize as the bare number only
5000
